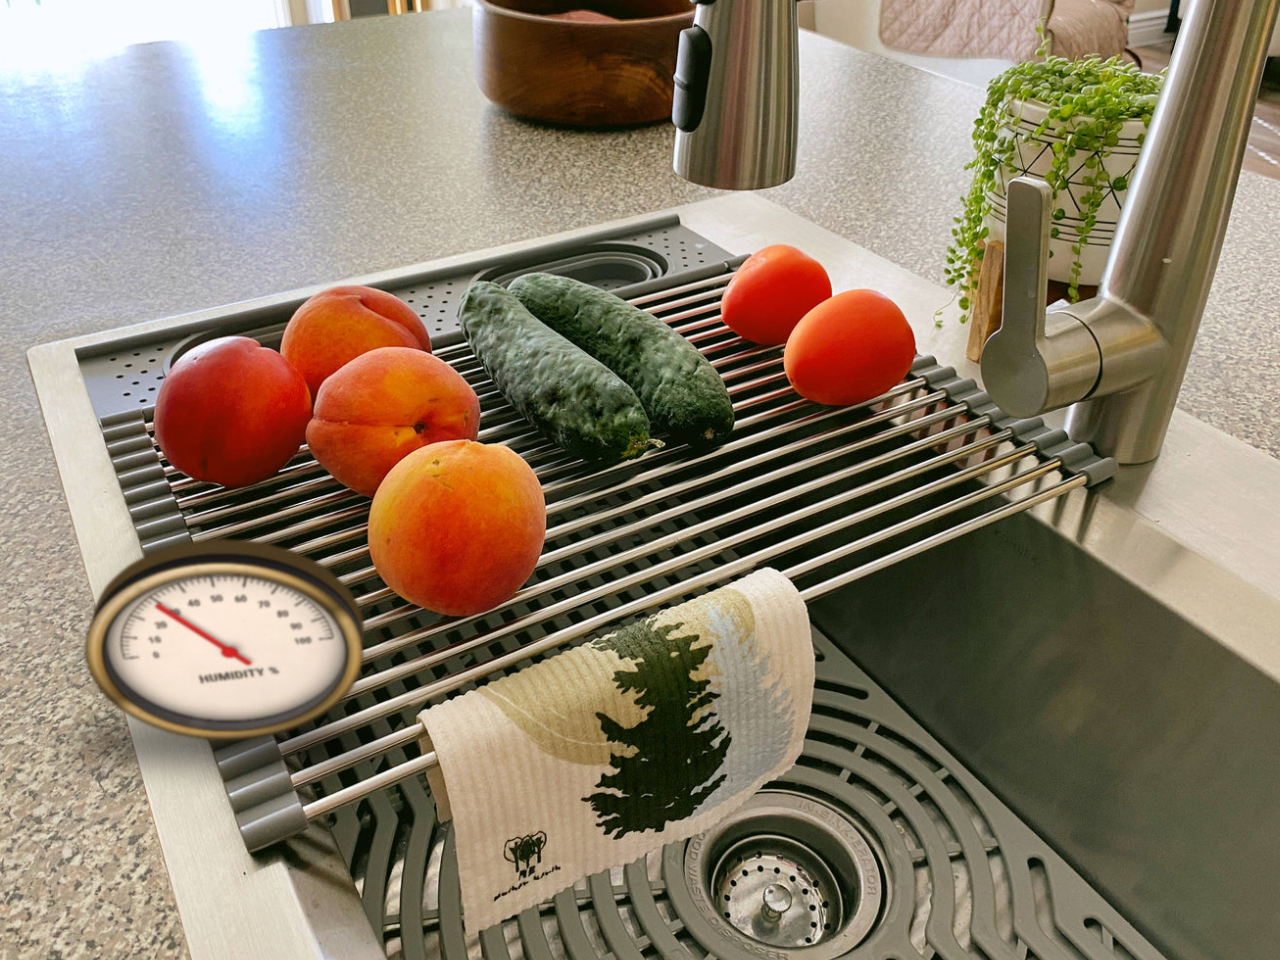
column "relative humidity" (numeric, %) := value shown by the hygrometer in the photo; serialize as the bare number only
30
